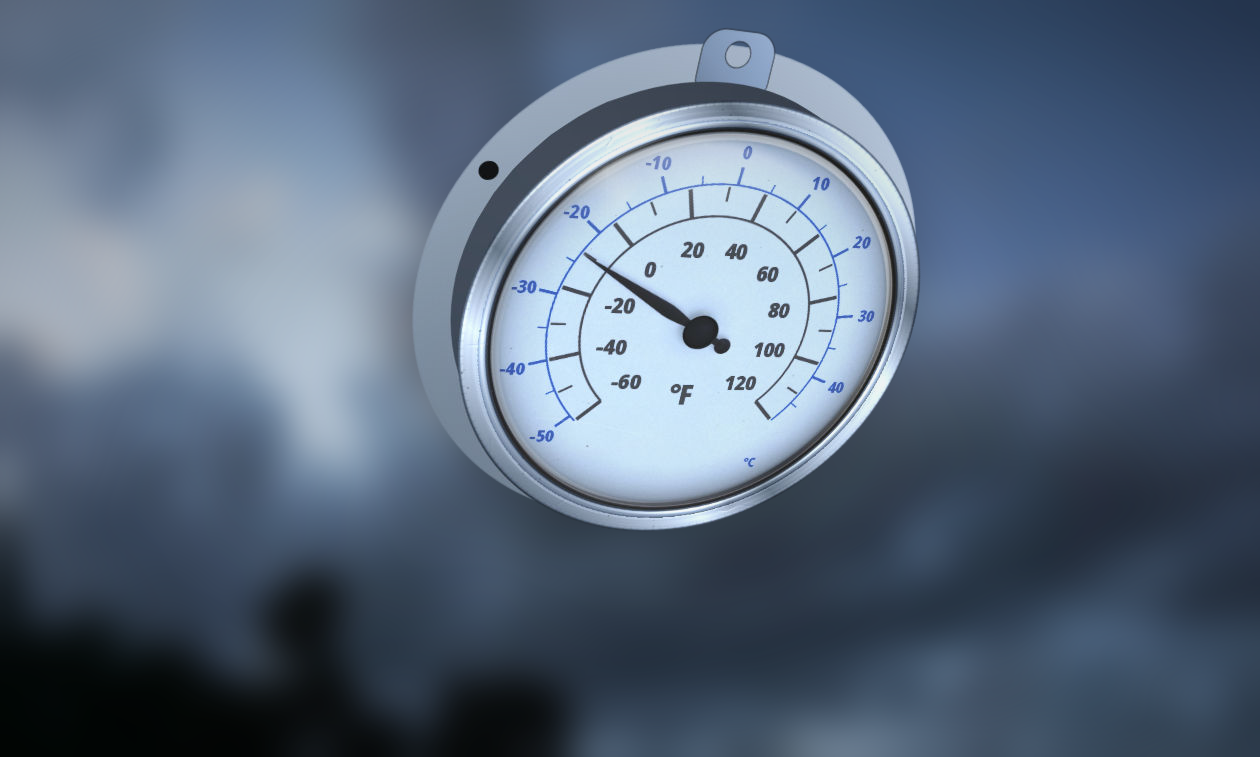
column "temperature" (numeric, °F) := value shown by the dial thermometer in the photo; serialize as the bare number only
-10
